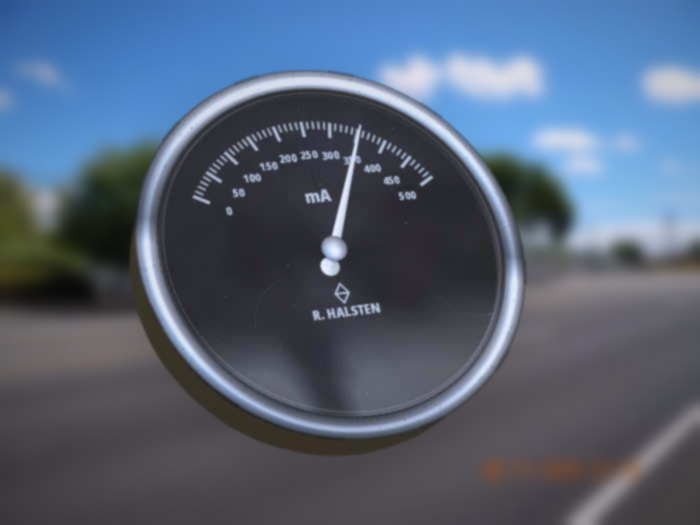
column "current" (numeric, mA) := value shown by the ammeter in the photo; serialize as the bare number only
350
